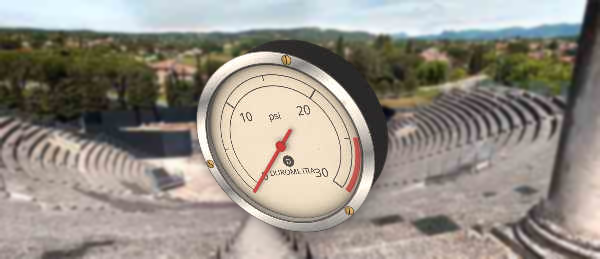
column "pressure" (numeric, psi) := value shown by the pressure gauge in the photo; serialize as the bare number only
0
